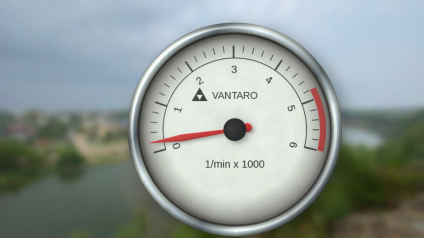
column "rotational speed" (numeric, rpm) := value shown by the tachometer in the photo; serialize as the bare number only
200
